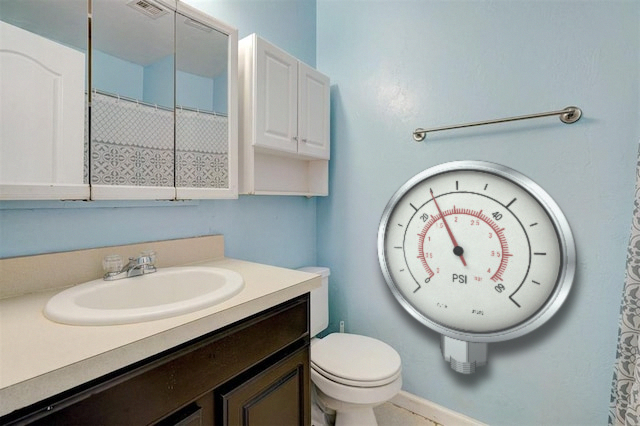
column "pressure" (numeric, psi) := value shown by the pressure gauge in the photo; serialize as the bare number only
25
